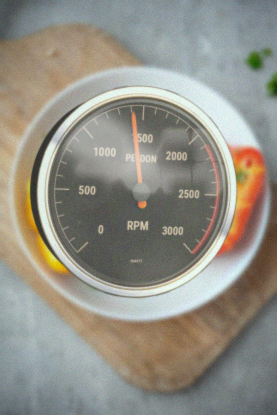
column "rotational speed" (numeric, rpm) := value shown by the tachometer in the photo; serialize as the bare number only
1400
